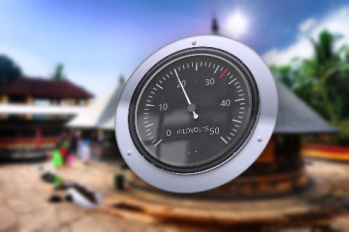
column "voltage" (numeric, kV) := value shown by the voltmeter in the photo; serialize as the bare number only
20
